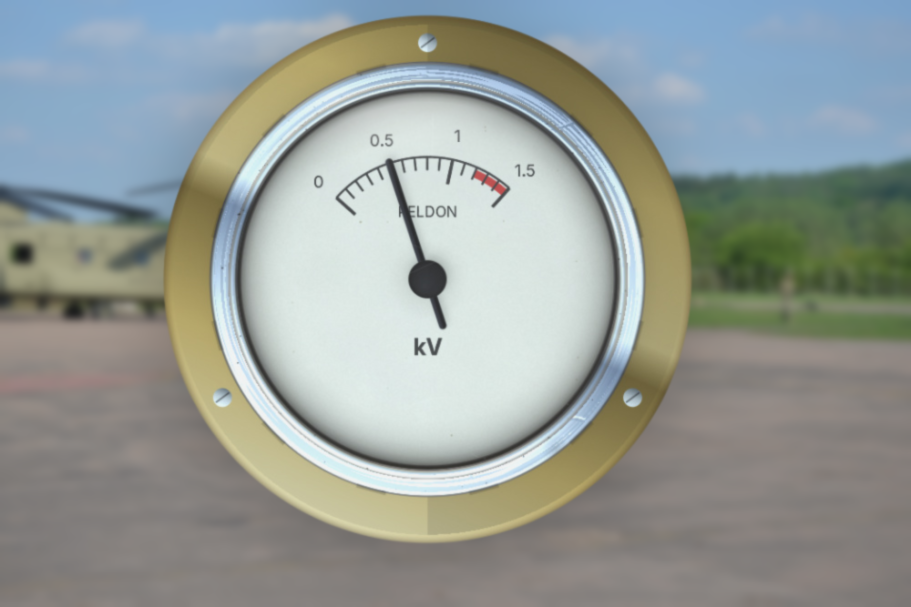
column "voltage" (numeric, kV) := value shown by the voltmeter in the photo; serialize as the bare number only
0.5
